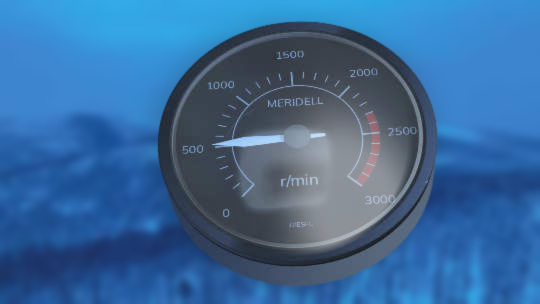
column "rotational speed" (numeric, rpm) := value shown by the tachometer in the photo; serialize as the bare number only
500
